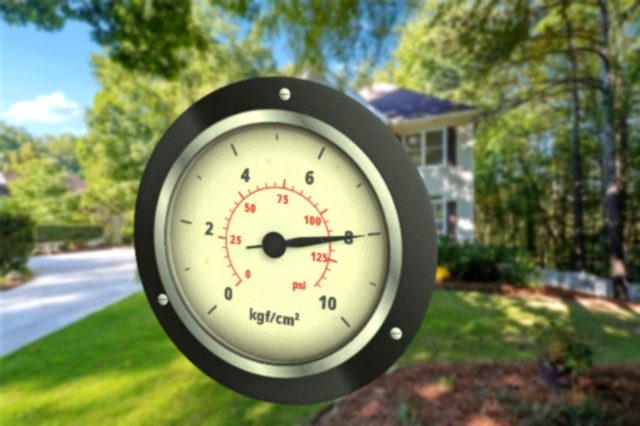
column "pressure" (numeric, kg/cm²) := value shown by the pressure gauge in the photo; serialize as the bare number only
8
